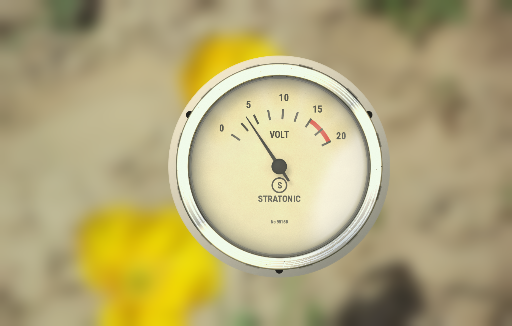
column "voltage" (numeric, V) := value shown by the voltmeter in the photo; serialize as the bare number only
3.75
